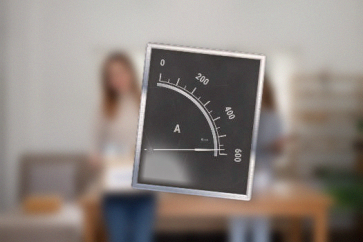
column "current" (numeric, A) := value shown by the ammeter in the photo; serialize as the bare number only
575
